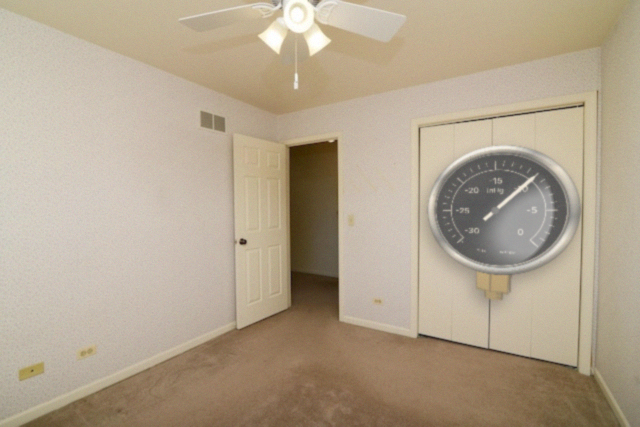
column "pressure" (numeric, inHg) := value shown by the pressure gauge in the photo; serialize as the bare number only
-10
